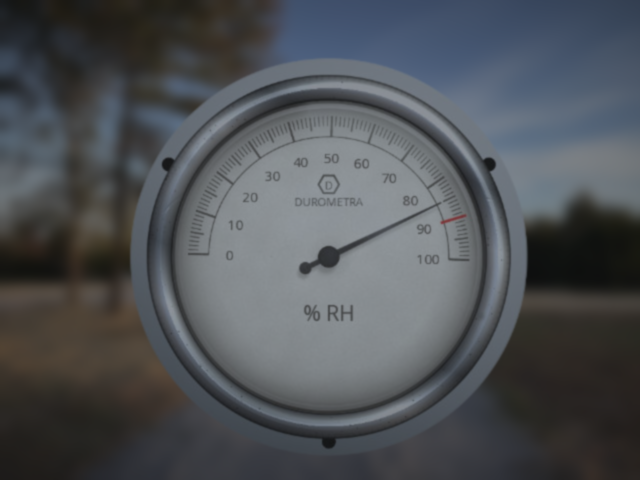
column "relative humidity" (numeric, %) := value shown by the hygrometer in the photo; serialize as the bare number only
85
